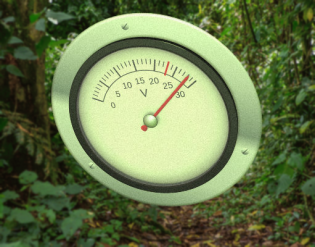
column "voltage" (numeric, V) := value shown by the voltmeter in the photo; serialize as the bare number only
28
